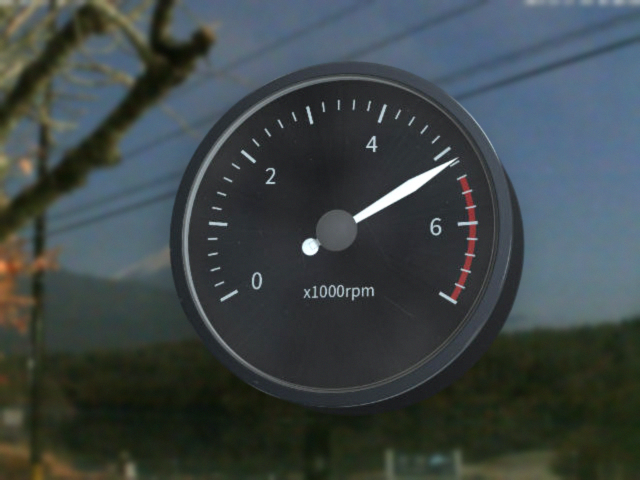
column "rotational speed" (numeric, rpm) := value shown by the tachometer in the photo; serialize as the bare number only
5200
